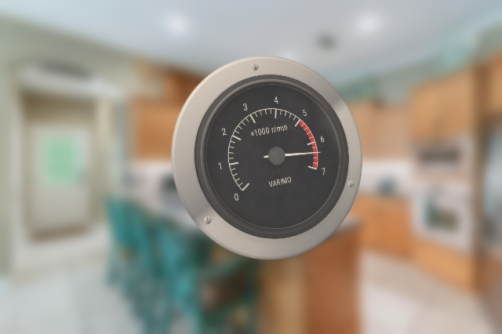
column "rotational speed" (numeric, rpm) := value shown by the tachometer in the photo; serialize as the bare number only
6400
